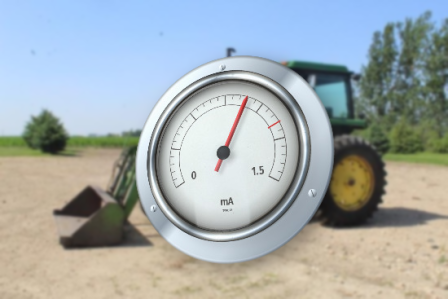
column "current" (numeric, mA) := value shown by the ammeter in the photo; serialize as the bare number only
0.9
